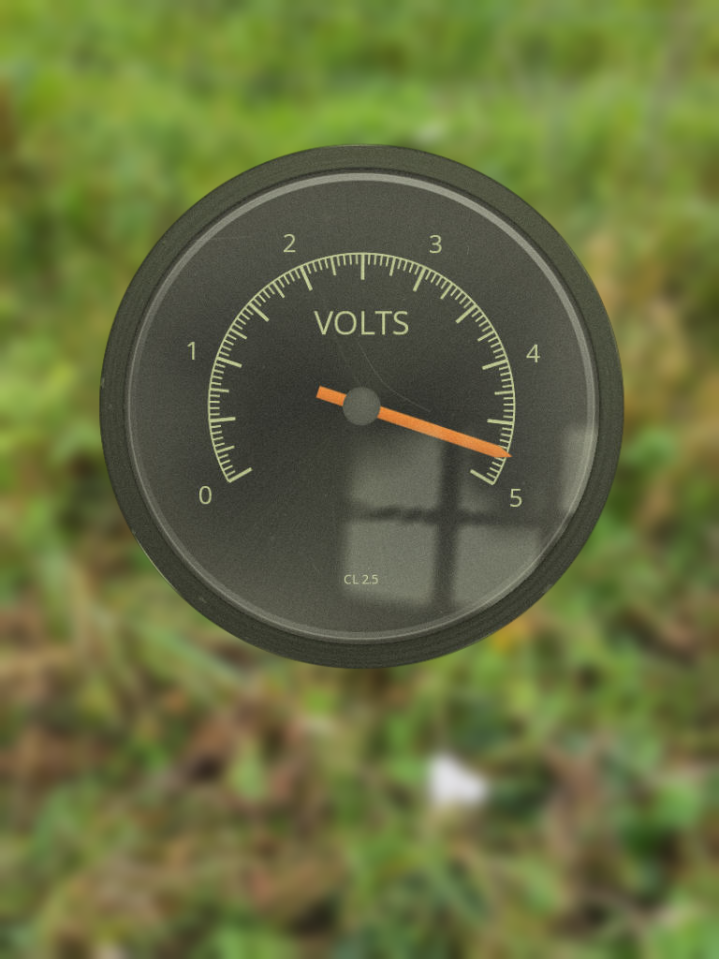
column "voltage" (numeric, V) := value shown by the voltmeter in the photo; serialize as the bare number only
4.75
